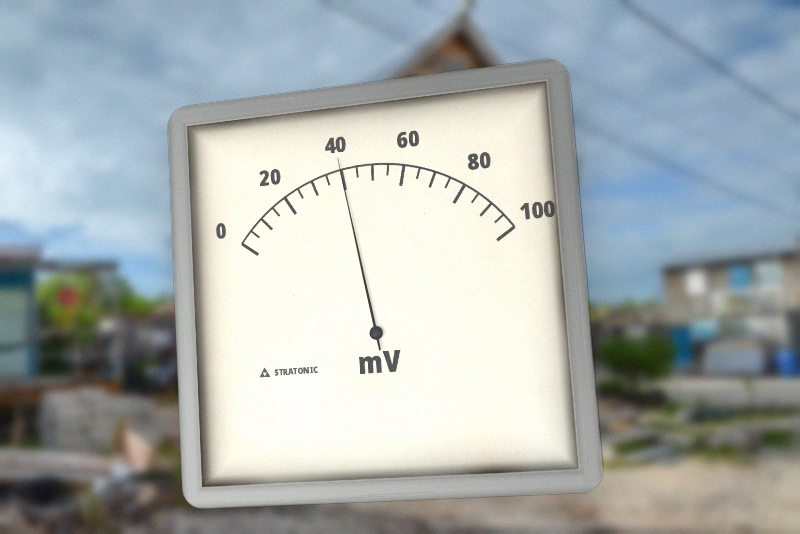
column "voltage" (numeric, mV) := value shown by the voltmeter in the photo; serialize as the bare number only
40
